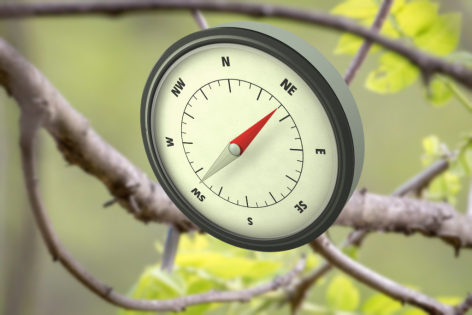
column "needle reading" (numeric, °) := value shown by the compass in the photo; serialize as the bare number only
50
